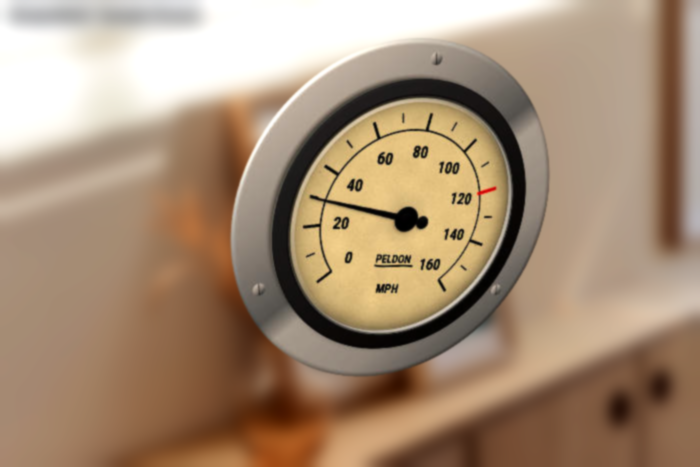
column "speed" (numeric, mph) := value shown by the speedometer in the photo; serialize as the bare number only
30
